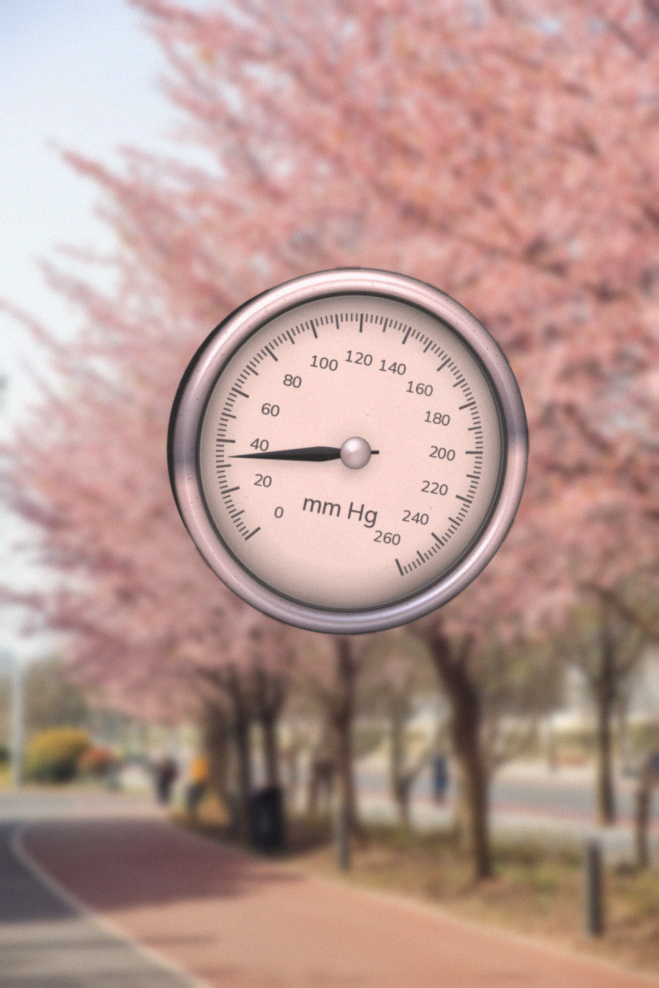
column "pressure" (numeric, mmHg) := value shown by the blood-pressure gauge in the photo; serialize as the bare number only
34
